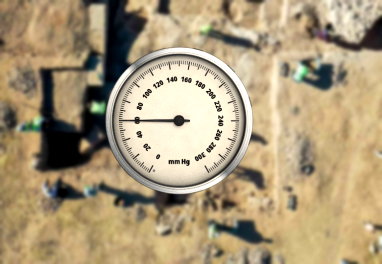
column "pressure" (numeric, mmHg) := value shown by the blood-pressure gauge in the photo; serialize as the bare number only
60
